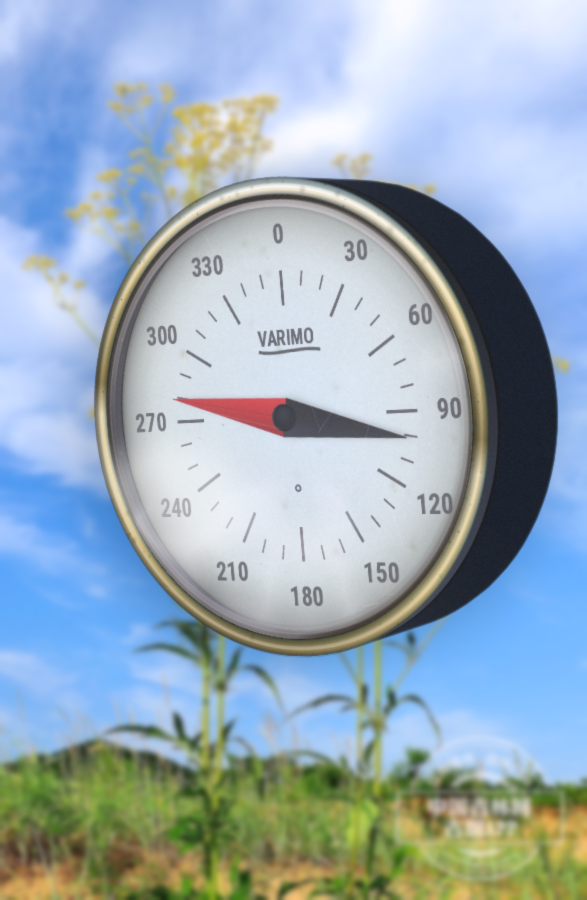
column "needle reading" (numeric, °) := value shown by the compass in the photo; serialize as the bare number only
280
